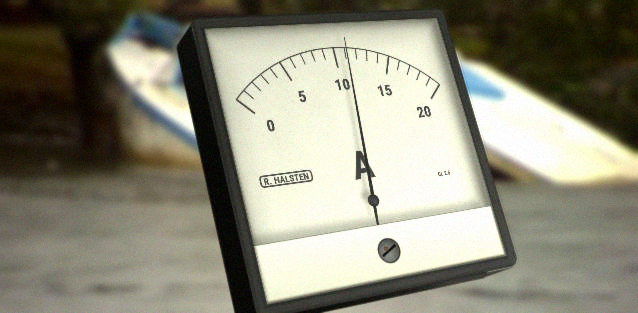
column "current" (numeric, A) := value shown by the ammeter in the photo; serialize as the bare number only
11
